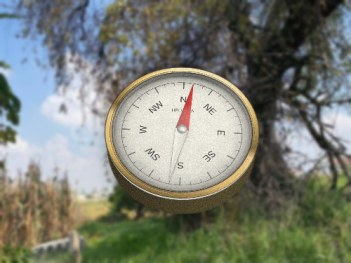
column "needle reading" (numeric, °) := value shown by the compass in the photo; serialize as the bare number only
10
